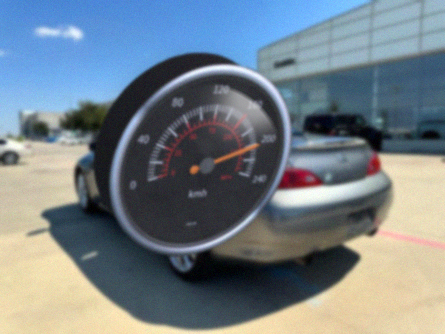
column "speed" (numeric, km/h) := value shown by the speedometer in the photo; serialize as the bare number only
200
